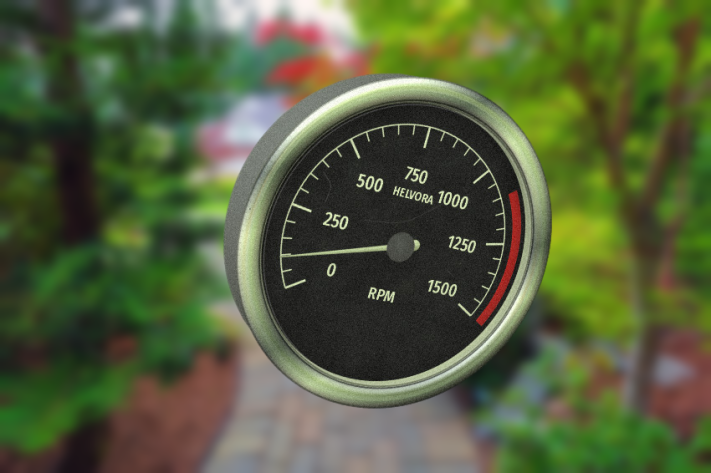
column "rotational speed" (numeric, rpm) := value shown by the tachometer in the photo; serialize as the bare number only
100
